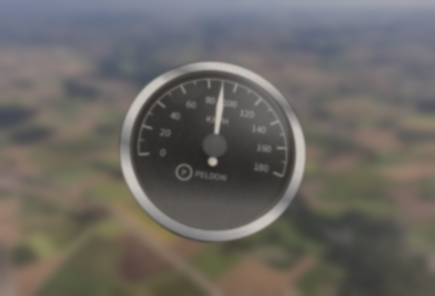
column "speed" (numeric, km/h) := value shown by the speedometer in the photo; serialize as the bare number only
90
